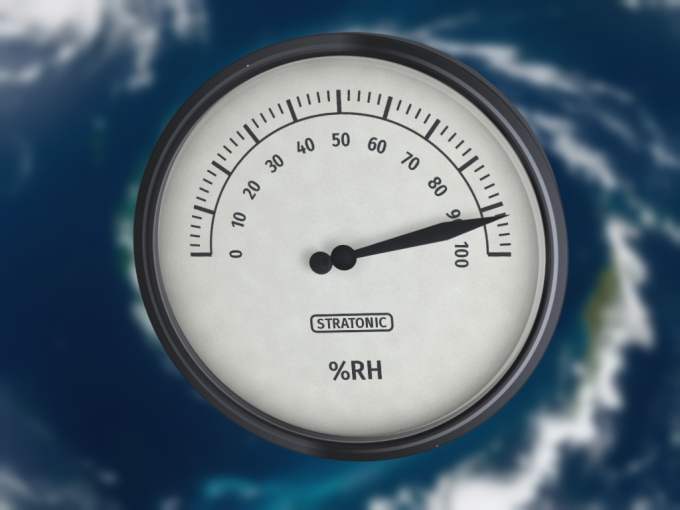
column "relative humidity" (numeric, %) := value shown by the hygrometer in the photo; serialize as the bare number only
92
